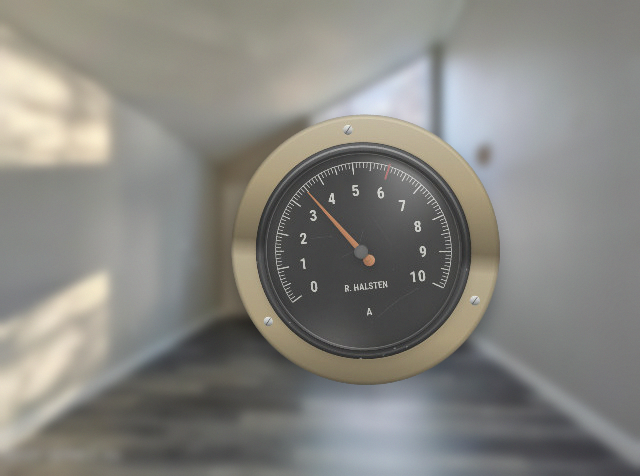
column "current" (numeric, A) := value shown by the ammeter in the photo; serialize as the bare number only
3.5
